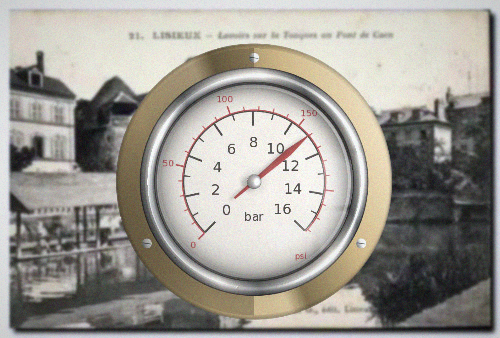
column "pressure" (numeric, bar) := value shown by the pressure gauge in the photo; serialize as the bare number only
11
